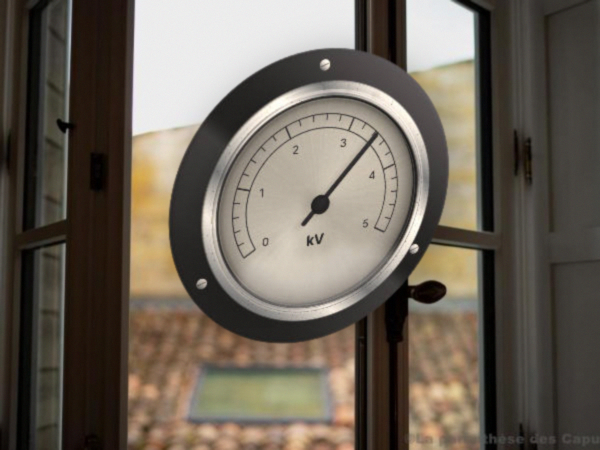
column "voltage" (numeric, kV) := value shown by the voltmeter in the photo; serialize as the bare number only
3.4
